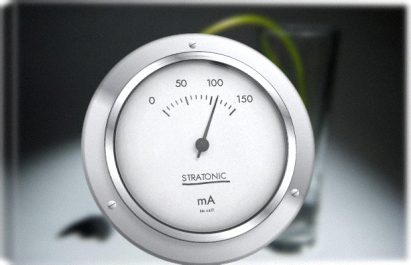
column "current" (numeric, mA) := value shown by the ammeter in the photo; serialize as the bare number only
110
